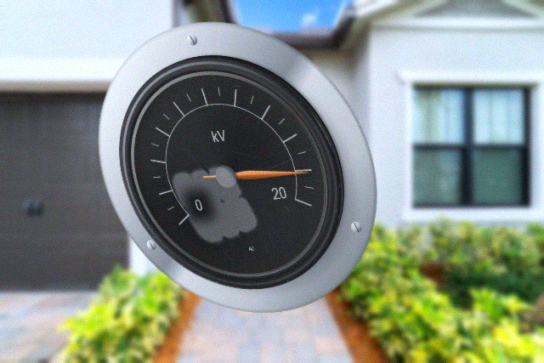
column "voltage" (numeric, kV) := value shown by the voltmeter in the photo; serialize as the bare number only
18
